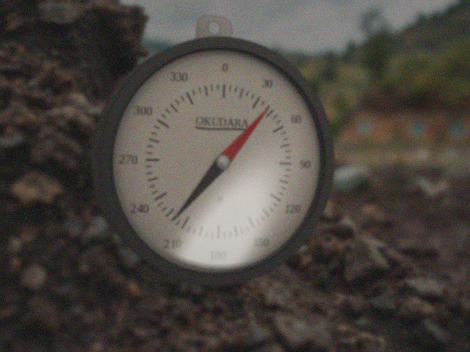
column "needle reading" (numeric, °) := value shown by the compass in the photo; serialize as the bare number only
40
